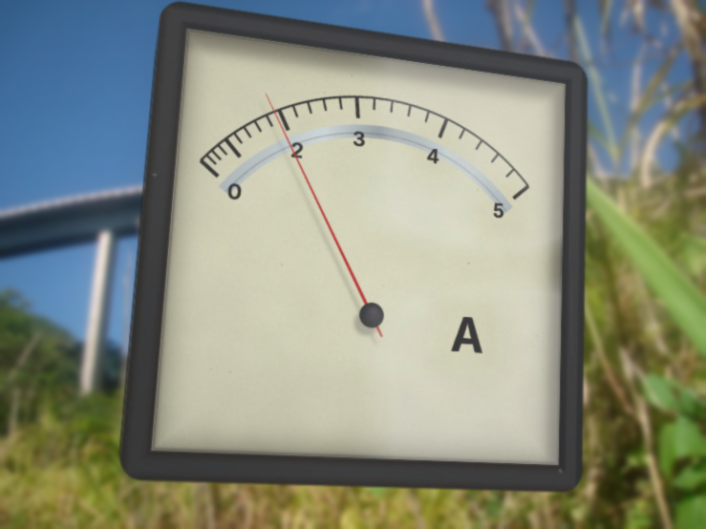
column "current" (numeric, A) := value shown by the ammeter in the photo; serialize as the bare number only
1.9
